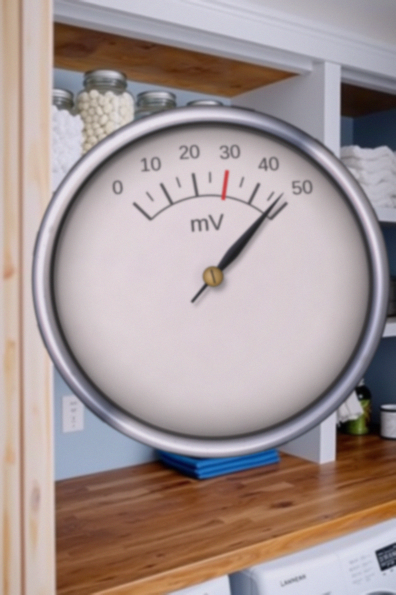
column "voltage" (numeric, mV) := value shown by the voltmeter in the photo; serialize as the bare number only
47.5
